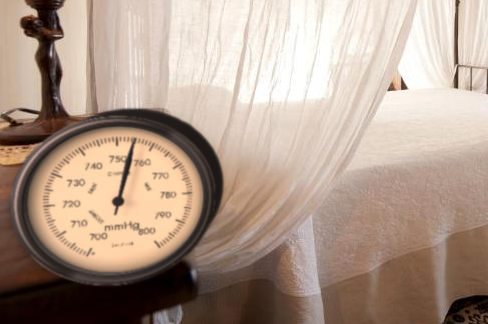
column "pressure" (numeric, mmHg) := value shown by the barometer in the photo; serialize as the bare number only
755
